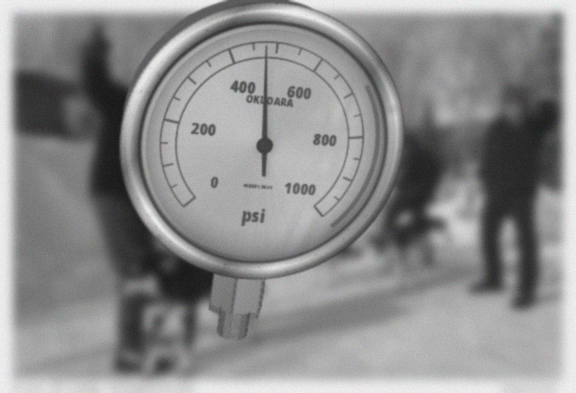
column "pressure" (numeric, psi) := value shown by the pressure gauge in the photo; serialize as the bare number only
475
